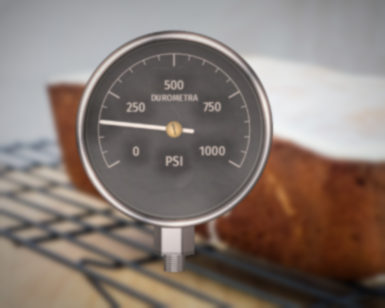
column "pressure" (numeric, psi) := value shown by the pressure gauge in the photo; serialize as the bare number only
150
